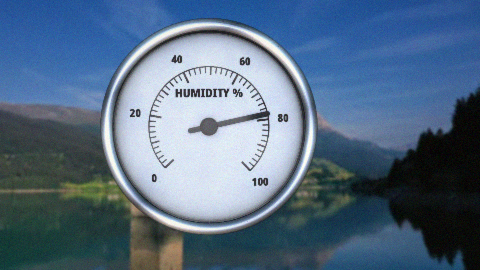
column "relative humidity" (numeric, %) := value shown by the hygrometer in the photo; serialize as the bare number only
78
